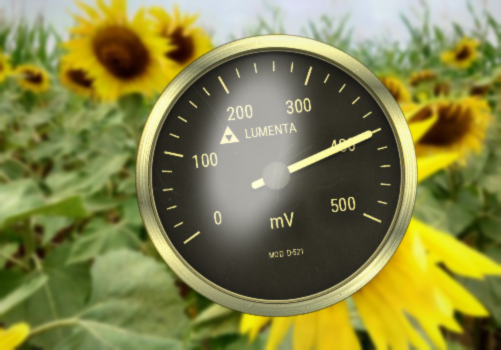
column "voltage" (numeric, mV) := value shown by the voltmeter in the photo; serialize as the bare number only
400
